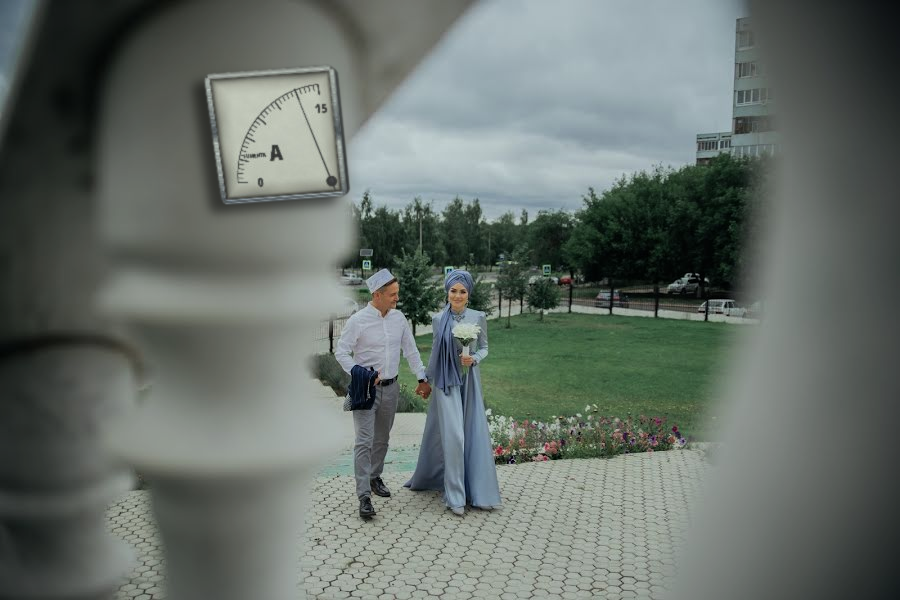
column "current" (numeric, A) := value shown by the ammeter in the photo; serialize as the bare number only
12.5
